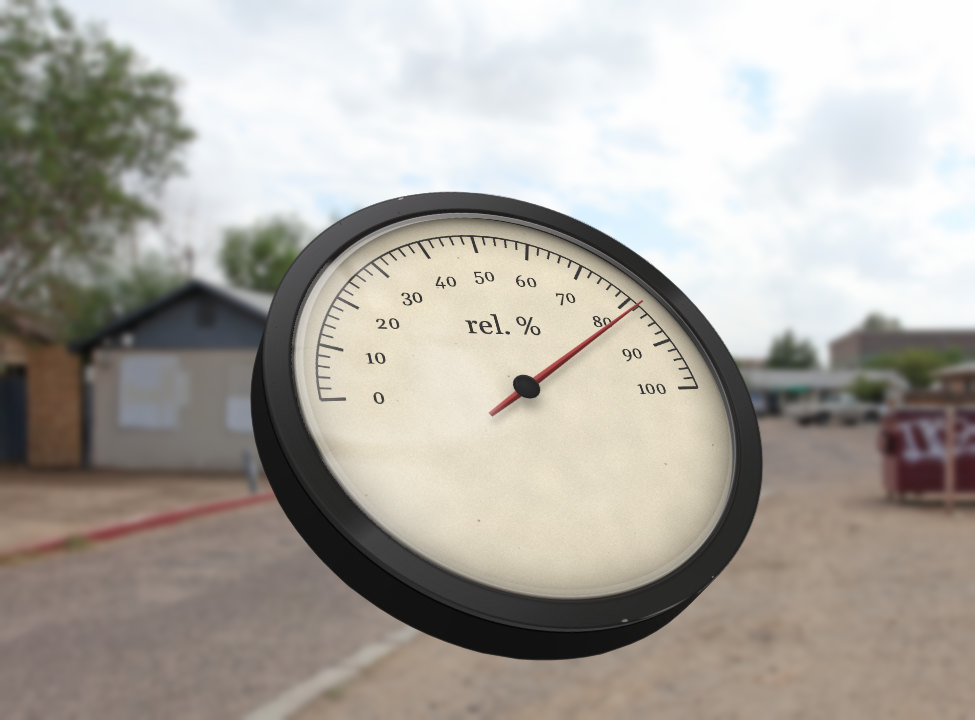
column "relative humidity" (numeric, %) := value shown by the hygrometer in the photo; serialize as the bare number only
82
